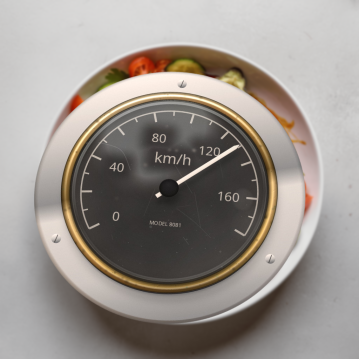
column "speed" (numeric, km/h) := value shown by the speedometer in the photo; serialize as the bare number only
130
